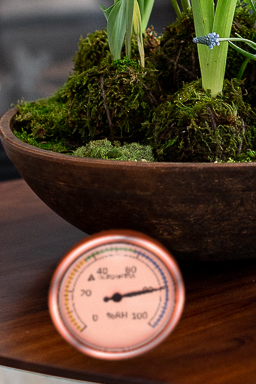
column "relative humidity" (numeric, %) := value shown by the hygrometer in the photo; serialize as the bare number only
80
